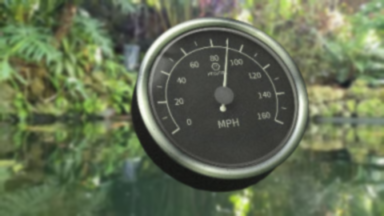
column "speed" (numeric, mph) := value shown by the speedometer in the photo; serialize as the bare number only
90
